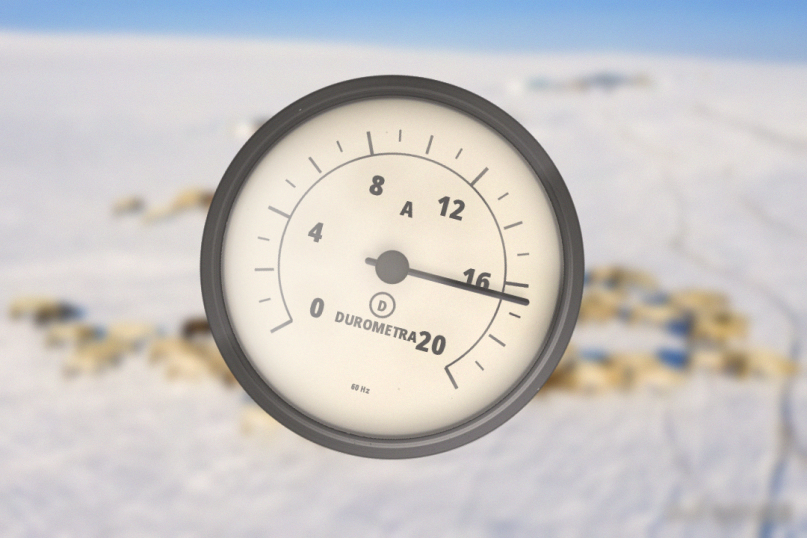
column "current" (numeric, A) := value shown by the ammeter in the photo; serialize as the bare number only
16.5
